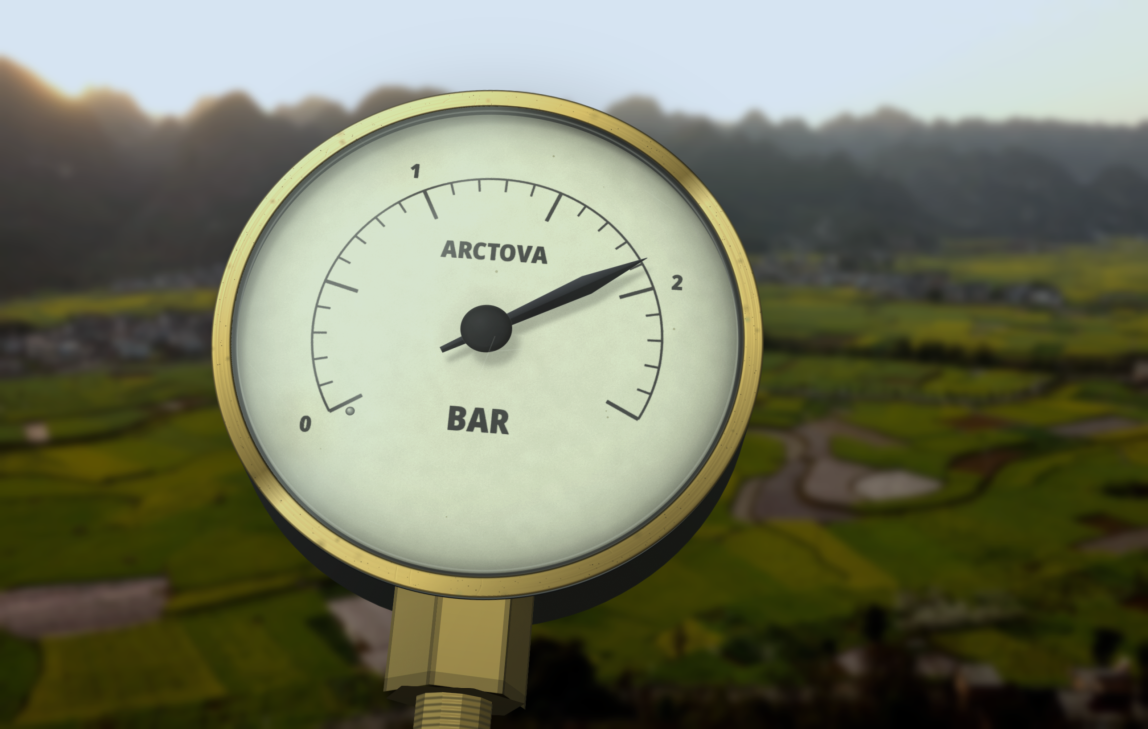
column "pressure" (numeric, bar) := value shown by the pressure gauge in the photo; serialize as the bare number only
1.9
